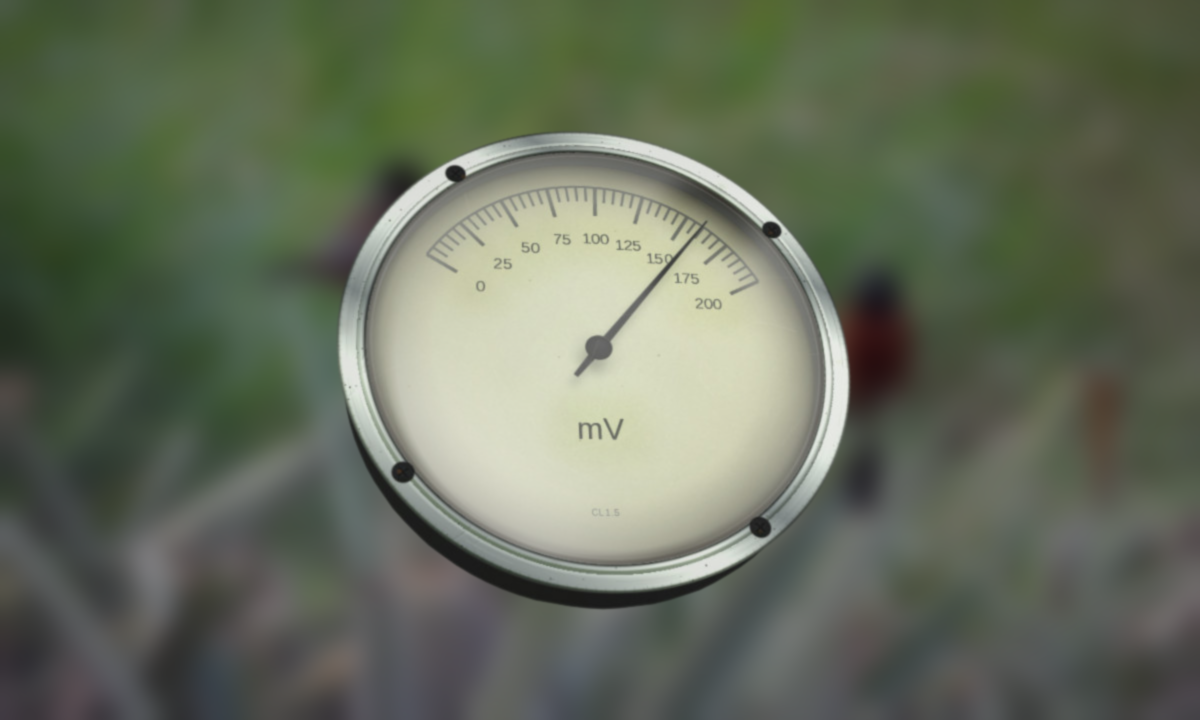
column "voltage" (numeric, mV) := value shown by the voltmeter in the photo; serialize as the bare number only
160
